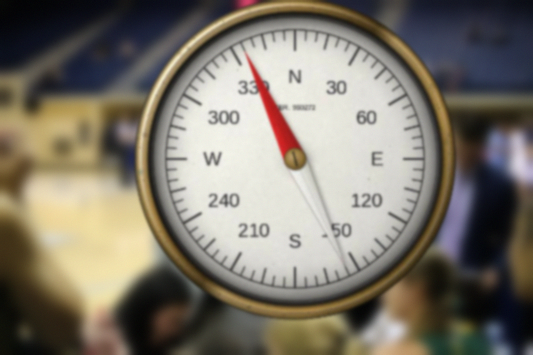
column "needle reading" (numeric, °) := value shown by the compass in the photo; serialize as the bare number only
335
